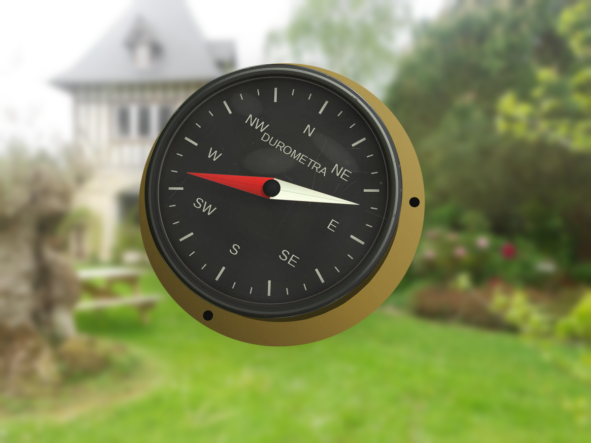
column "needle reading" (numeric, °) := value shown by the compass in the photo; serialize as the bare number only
250
